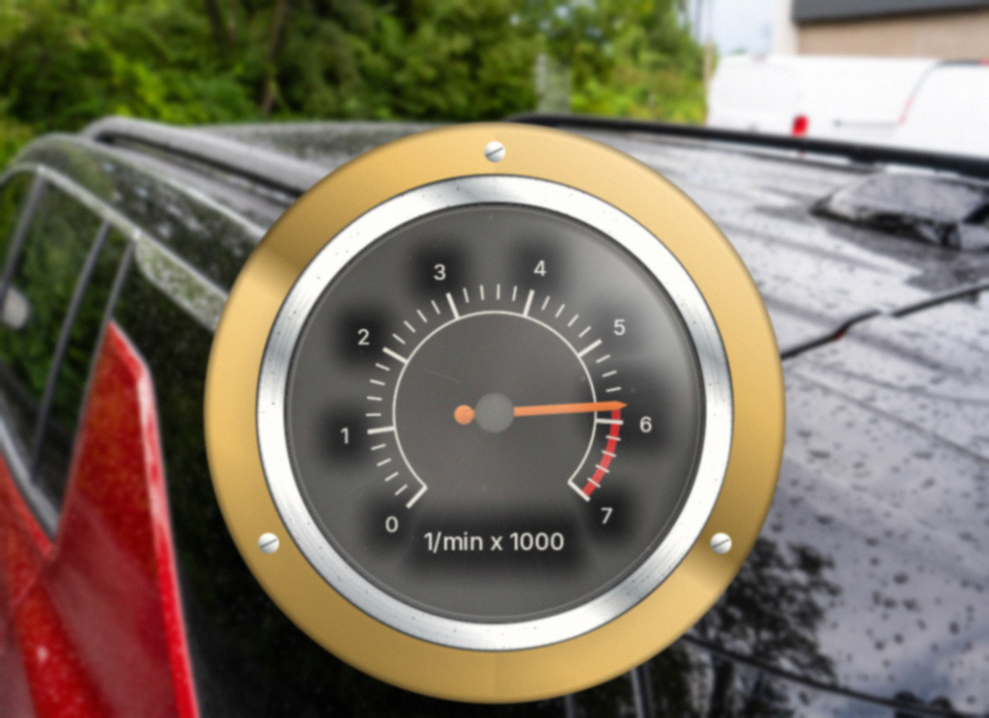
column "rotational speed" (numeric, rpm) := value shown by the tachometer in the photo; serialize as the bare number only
5800
